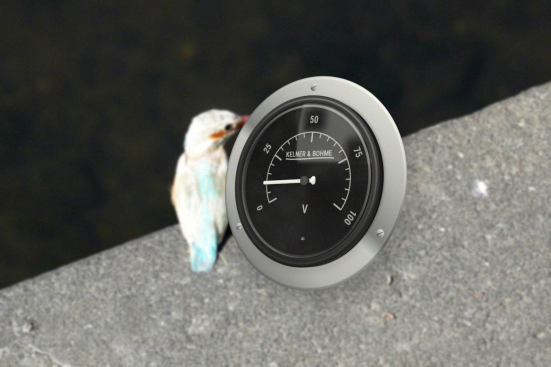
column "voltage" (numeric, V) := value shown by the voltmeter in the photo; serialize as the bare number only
10
